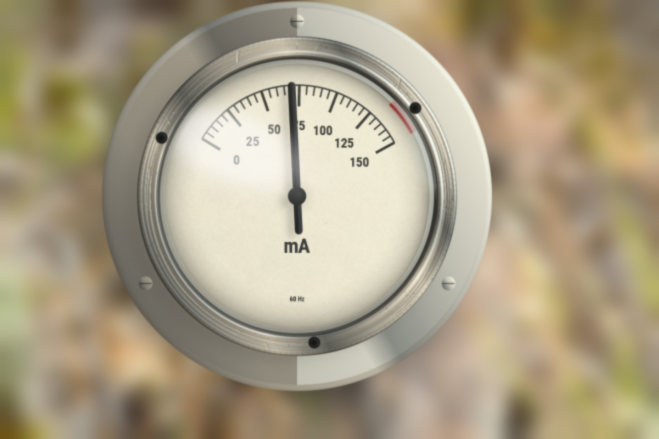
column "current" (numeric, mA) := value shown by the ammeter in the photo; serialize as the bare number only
70
